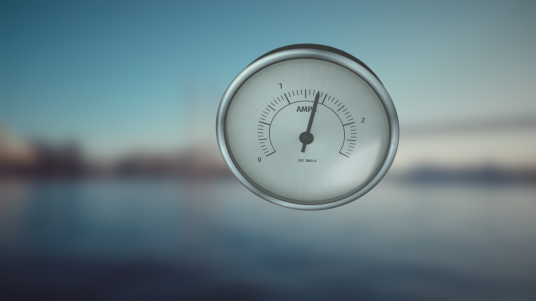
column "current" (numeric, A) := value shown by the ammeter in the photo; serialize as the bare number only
1.4
